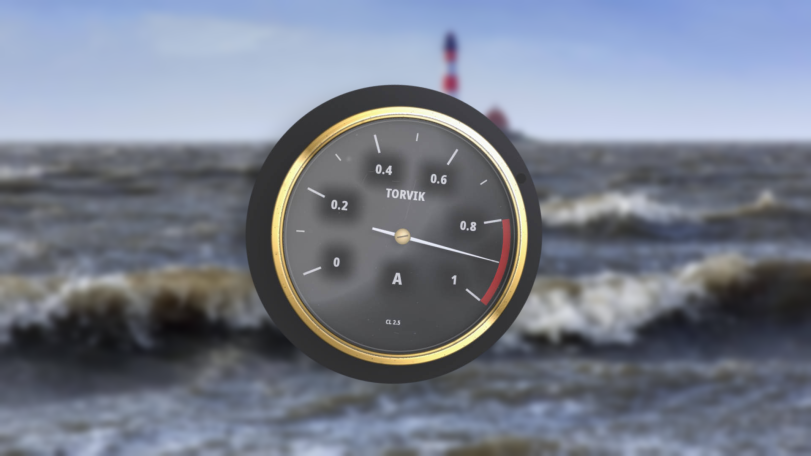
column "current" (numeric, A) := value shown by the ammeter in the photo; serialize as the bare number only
0.9
